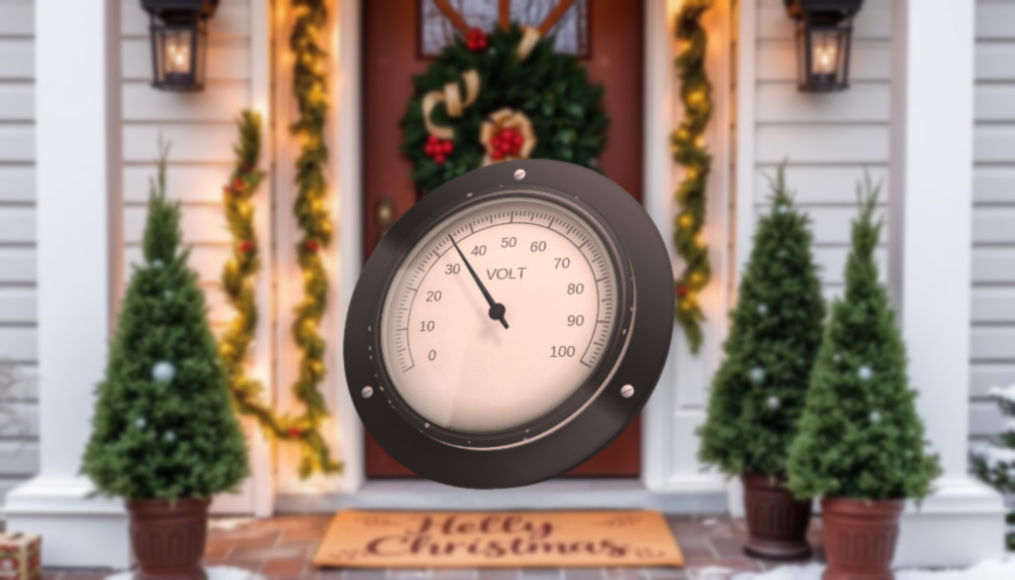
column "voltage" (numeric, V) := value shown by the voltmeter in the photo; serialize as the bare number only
35
